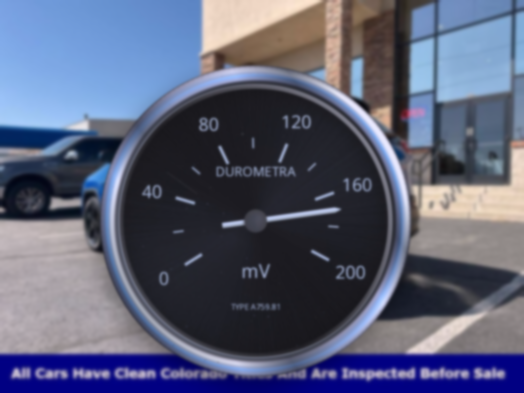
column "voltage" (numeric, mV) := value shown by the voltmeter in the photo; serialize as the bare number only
170
